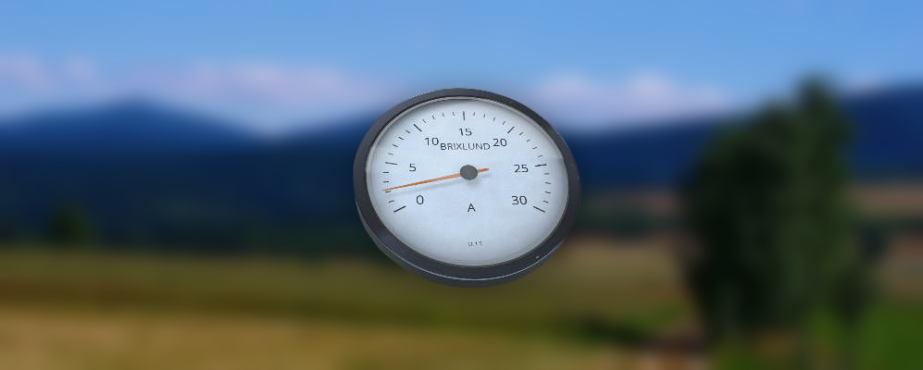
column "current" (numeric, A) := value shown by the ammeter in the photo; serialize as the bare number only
2
